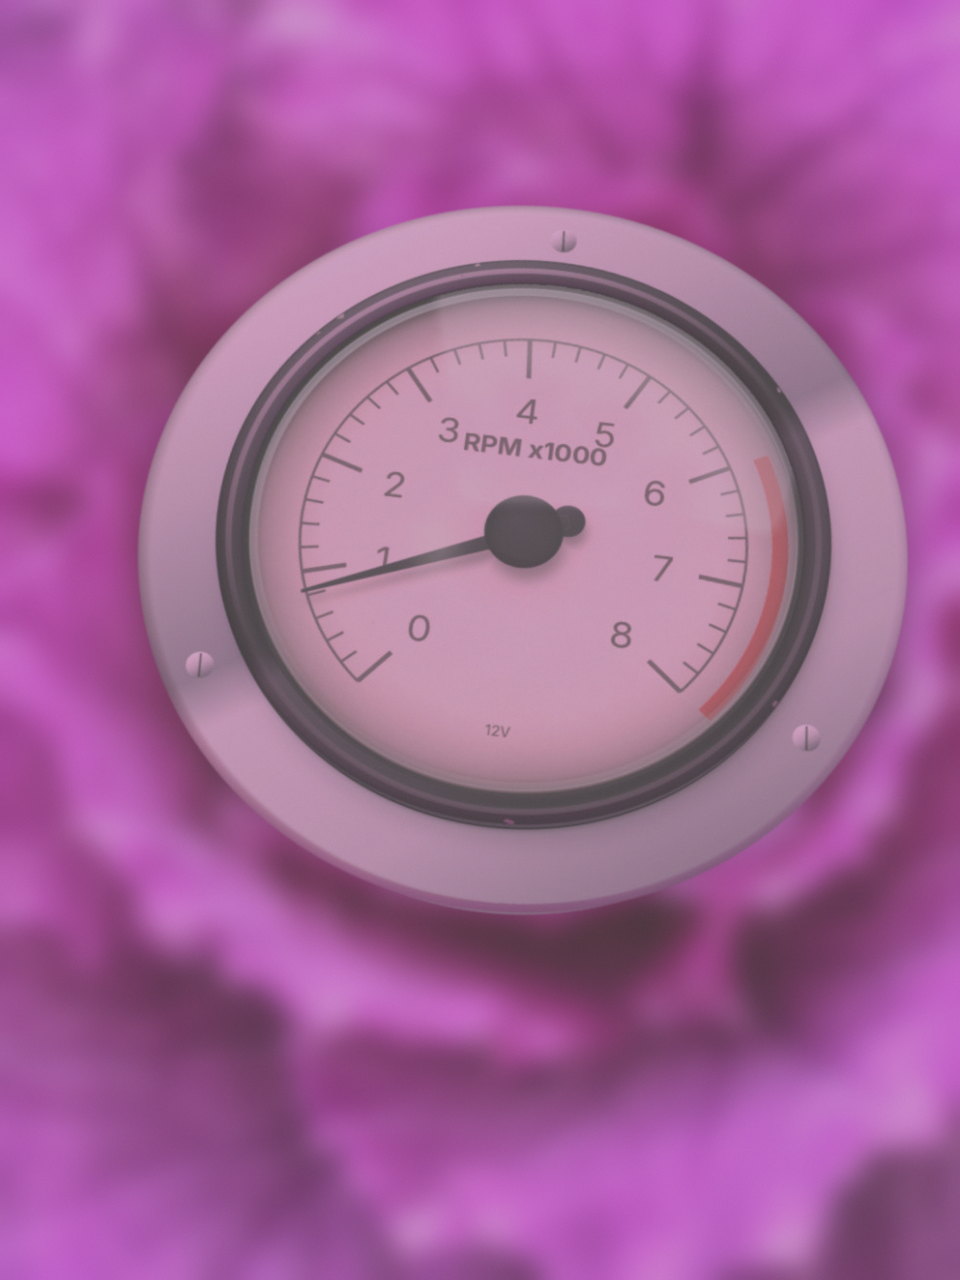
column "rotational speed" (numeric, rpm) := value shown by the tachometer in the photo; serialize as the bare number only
800
